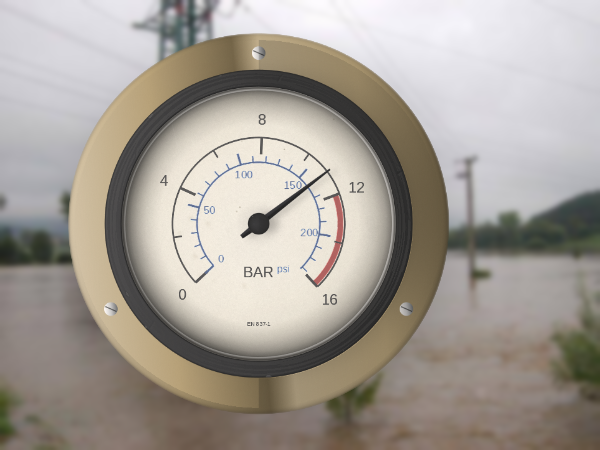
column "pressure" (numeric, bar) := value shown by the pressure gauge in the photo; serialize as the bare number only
11
